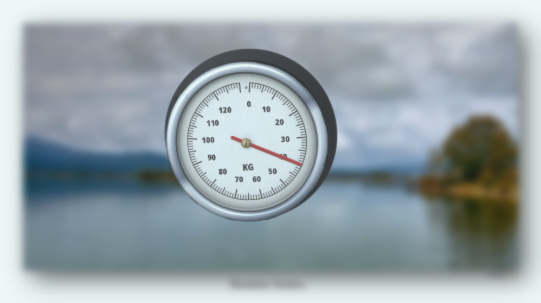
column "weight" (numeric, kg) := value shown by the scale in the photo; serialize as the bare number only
40
